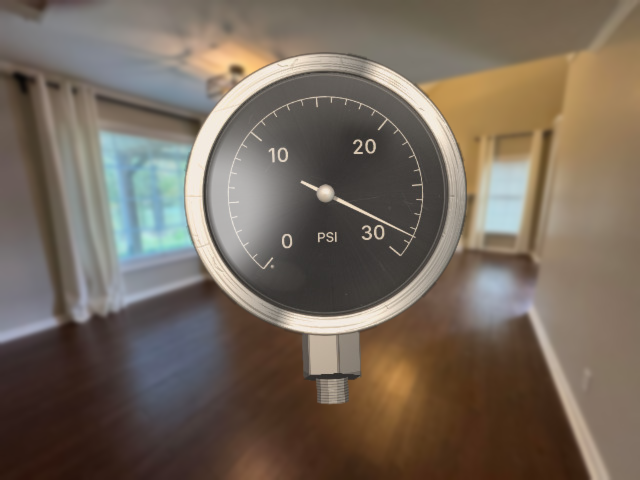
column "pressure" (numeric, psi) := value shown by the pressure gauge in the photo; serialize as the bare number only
28.5
